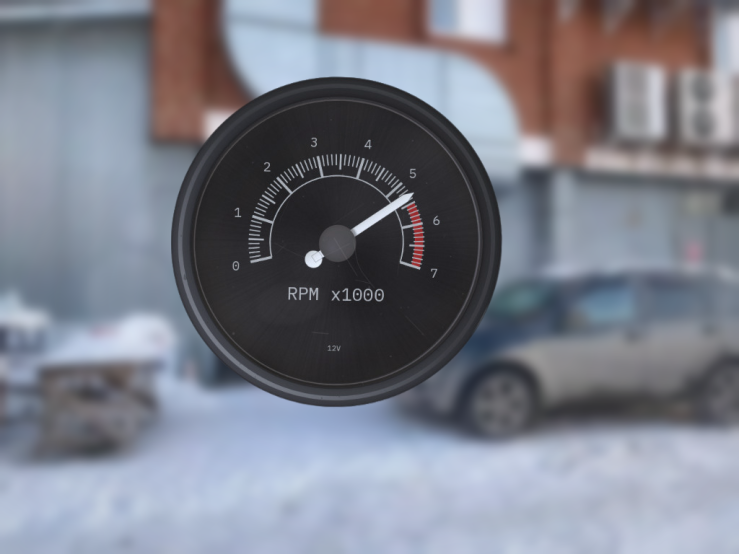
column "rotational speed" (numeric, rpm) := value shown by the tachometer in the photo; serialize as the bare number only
5300
